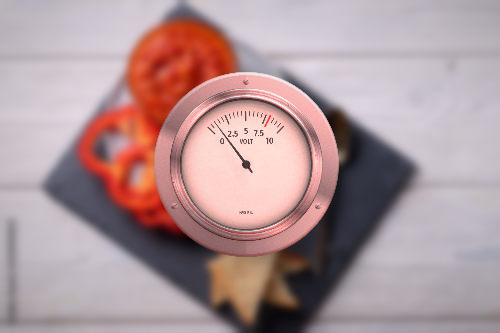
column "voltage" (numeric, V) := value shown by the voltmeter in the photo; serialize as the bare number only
1
